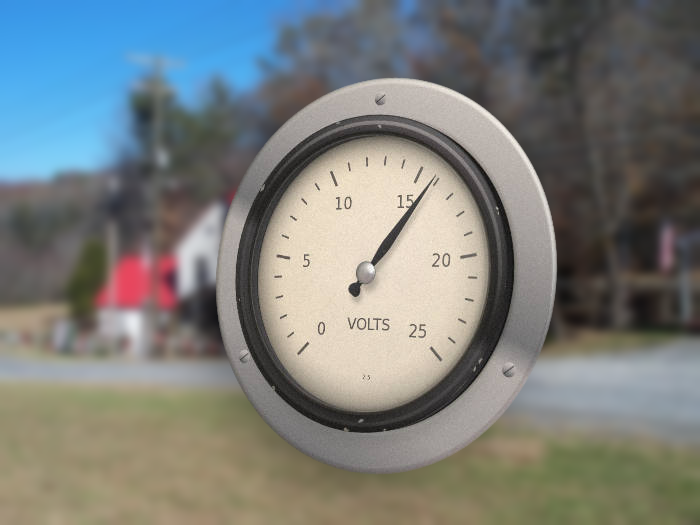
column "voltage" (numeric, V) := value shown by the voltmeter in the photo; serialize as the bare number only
16
